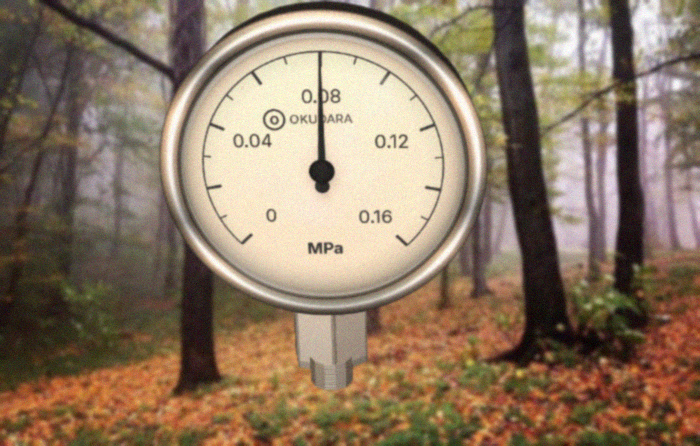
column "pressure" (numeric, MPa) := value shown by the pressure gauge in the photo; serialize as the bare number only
0.08
